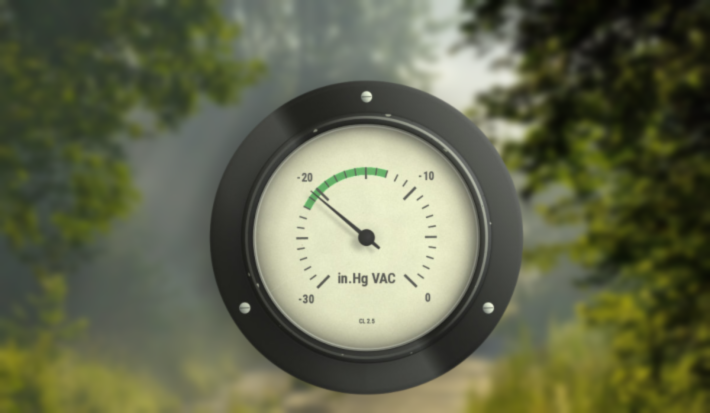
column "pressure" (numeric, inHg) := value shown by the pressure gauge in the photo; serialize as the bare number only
-20.5
